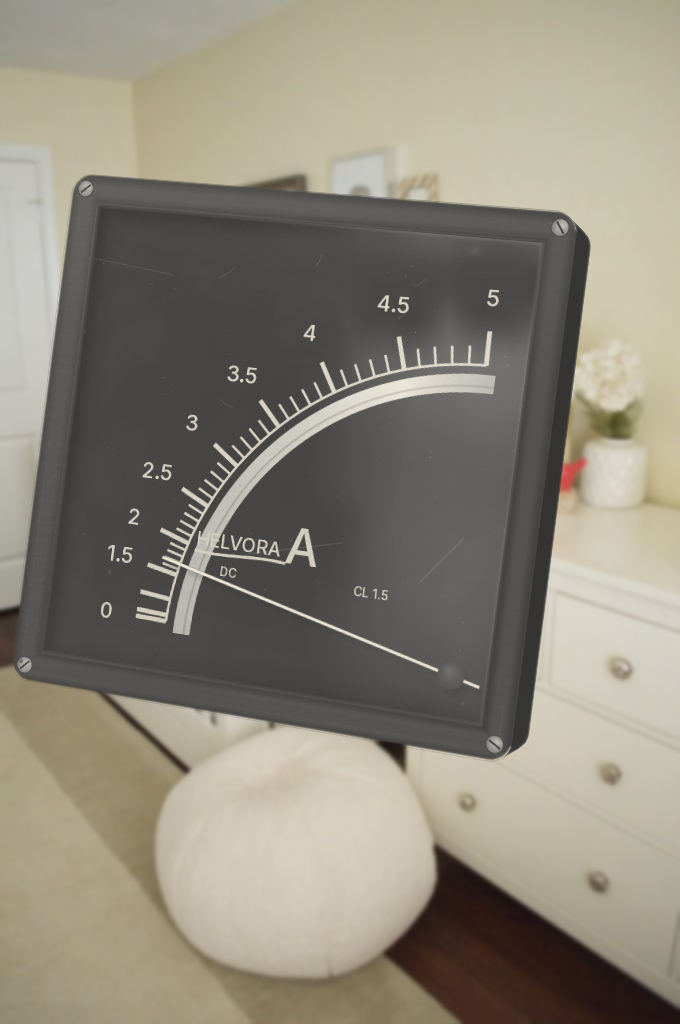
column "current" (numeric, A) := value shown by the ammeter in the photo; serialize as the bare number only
1.7
